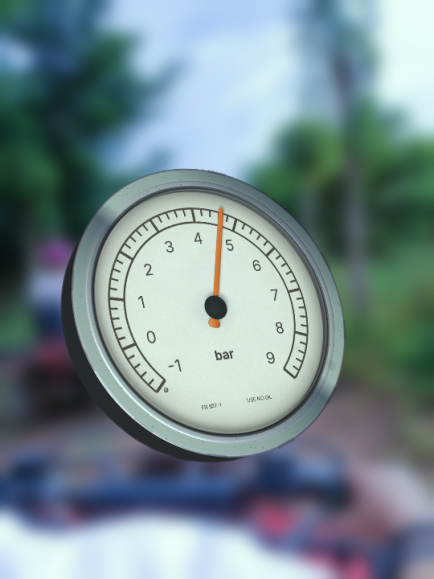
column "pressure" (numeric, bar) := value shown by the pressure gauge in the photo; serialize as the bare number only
4.6
